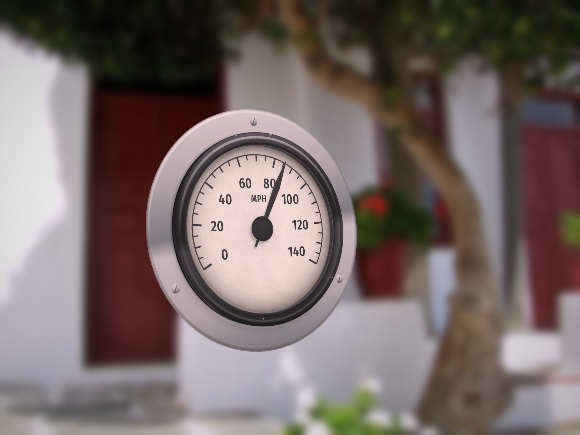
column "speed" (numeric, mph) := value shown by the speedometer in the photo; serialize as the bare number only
85
